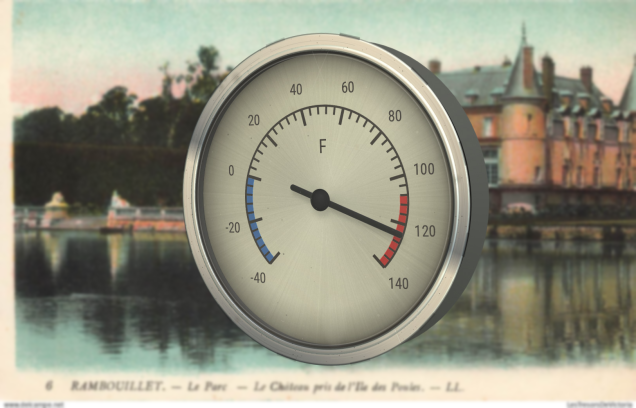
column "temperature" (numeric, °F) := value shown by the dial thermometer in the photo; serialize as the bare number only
124
